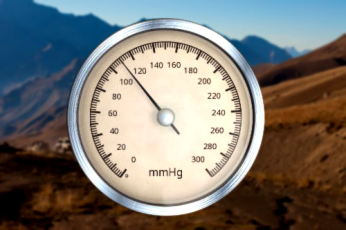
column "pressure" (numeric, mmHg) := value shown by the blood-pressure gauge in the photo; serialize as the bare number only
110
